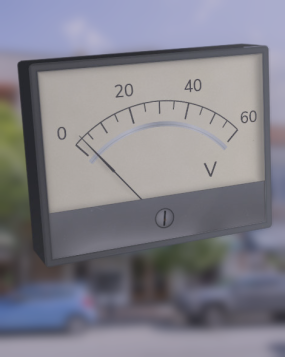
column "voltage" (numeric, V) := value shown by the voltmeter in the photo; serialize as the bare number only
2.5
